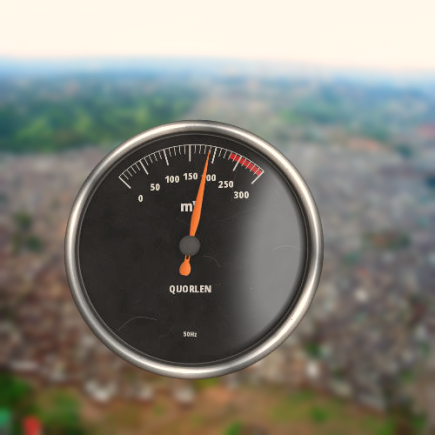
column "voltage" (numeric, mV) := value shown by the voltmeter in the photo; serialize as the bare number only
190
